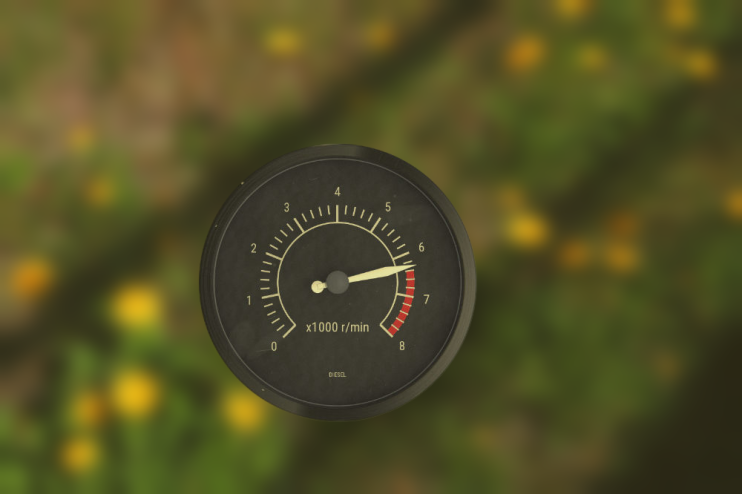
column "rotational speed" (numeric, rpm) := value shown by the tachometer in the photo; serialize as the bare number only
6300
